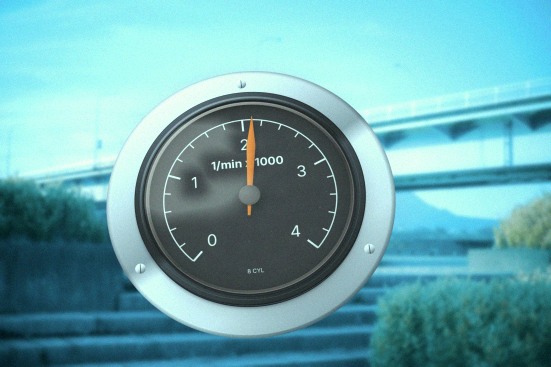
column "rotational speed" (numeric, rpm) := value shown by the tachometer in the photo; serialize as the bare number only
2100
